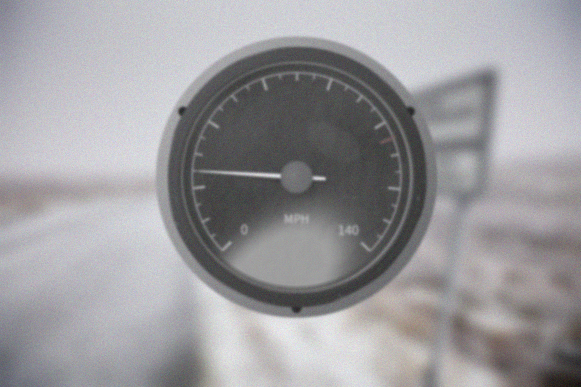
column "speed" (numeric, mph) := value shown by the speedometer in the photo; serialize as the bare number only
25
